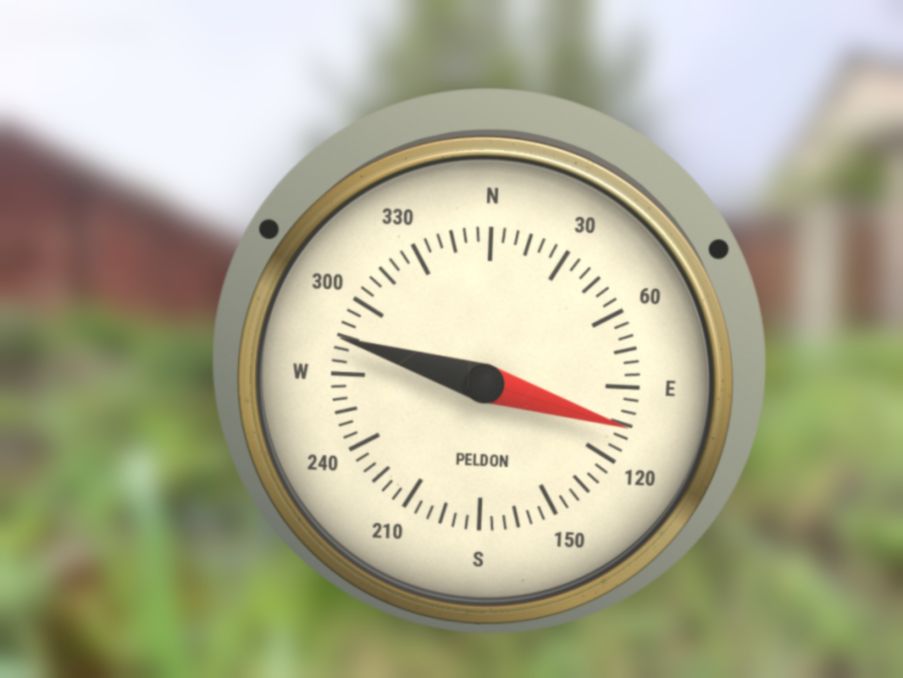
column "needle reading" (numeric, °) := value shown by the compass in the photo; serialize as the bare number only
105
